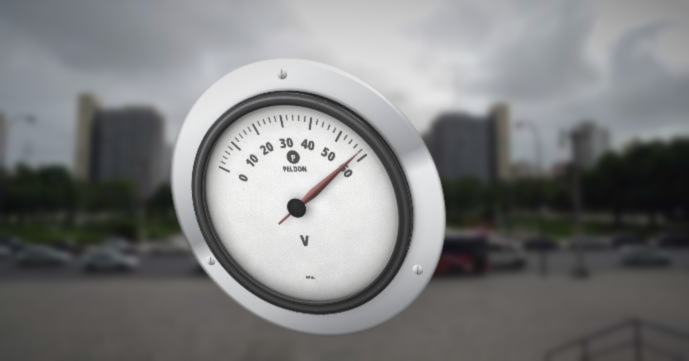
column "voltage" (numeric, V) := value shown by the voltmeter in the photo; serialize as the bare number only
58
